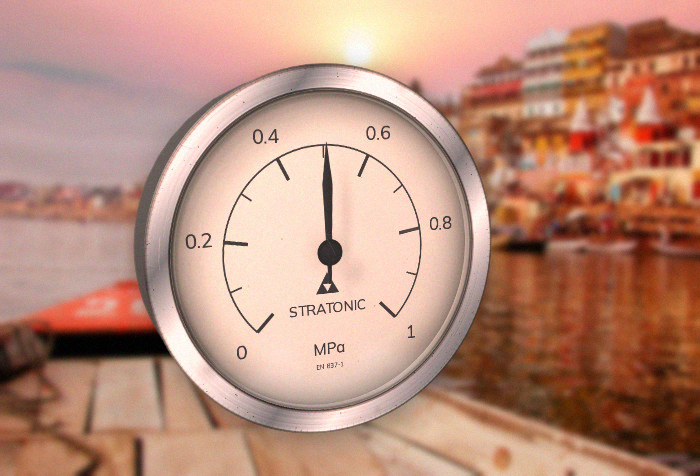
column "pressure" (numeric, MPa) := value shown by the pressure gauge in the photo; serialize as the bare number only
0.5
